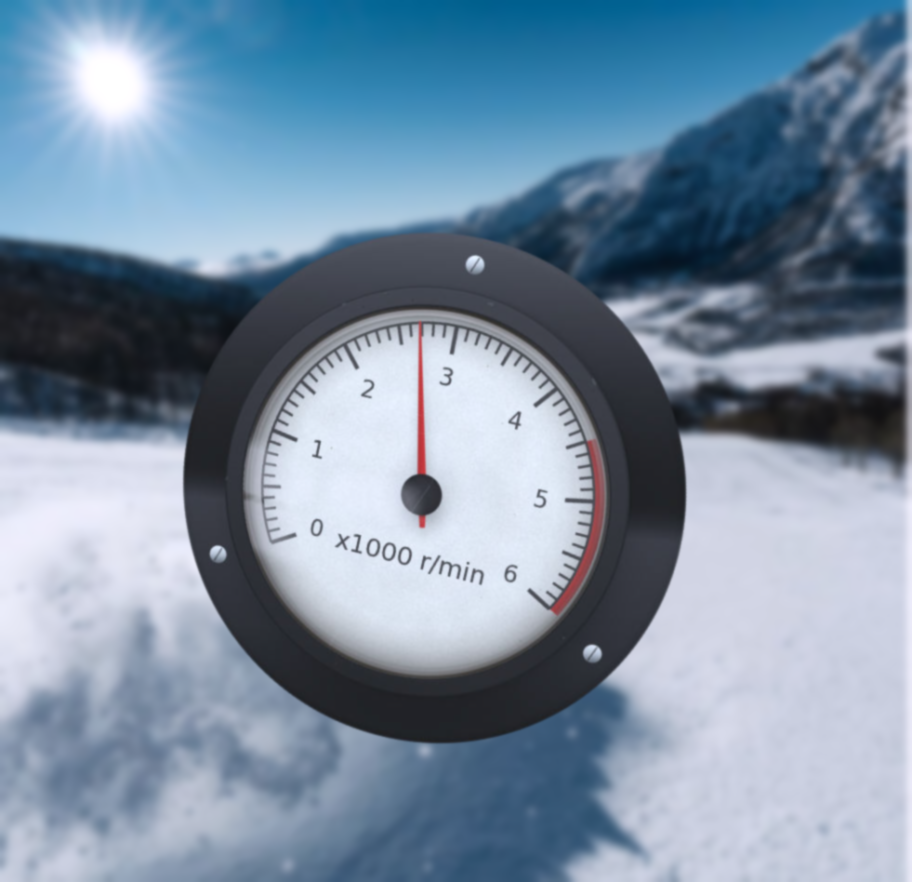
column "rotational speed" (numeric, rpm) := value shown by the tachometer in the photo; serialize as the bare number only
2700
